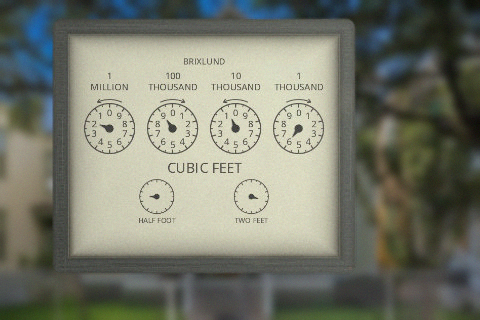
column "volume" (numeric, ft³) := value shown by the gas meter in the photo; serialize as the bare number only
190600
